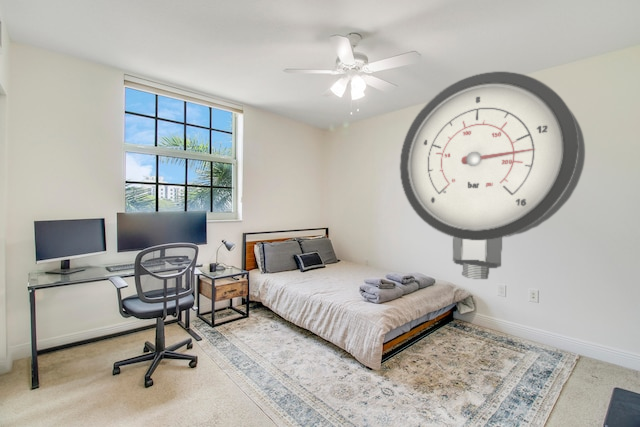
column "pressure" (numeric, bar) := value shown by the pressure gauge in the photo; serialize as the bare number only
13
